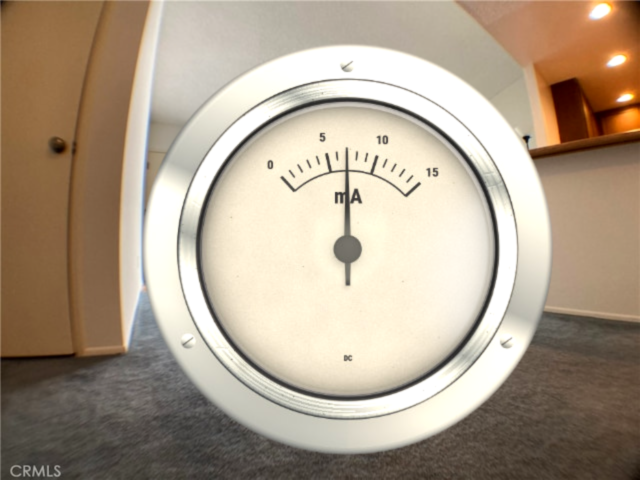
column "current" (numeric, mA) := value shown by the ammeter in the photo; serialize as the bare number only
7
